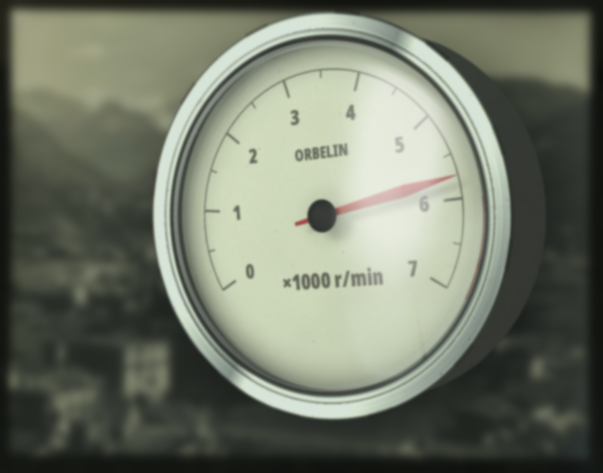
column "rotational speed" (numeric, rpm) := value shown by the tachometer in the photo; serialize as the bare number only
5750
